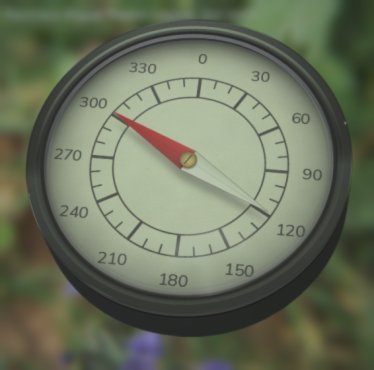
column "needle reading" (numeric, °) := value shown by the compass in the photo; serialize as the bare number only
300
